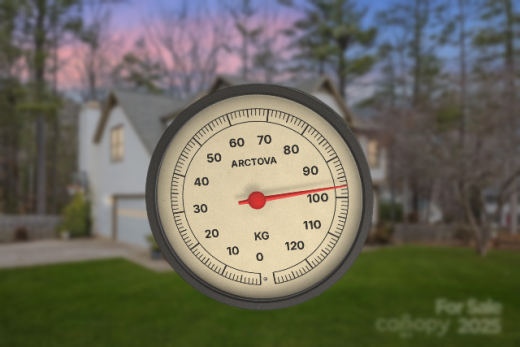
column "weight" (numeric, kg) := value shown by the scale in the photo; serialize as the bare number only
97
